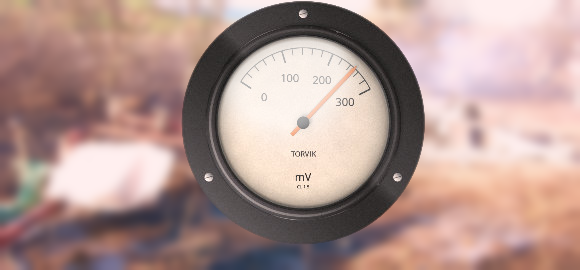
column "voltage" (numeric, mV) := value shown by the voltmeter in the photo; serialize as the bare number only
250
